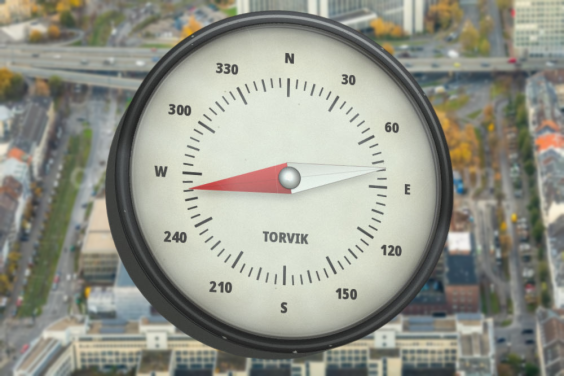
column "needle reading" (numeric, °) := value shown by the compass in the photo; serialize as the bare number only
260
